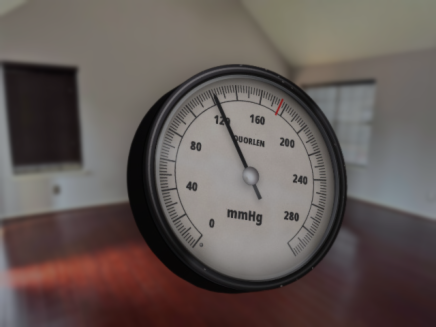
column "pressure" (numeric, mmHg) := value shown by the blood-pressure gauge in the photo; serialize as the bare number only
120
